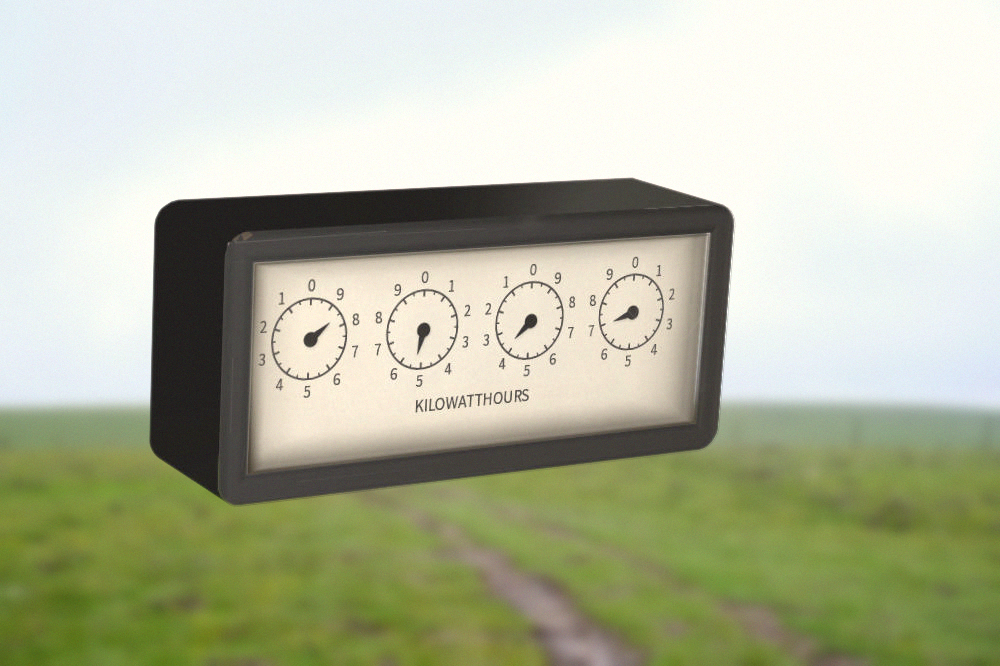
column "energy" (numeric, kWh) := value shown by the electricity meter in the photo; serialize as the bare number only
8537
